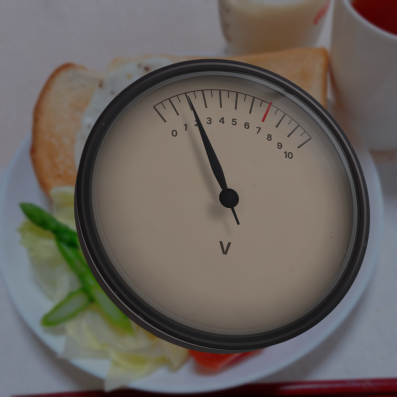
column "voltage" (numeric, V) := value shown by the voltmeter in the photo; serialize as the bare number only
2
